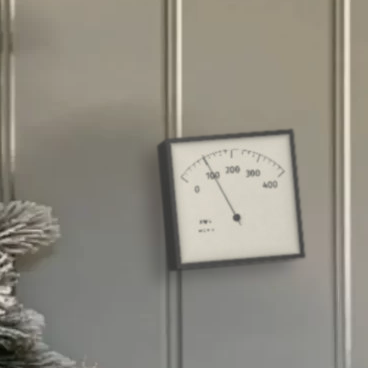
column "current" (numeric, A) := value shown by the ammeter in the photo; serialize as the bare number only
100
